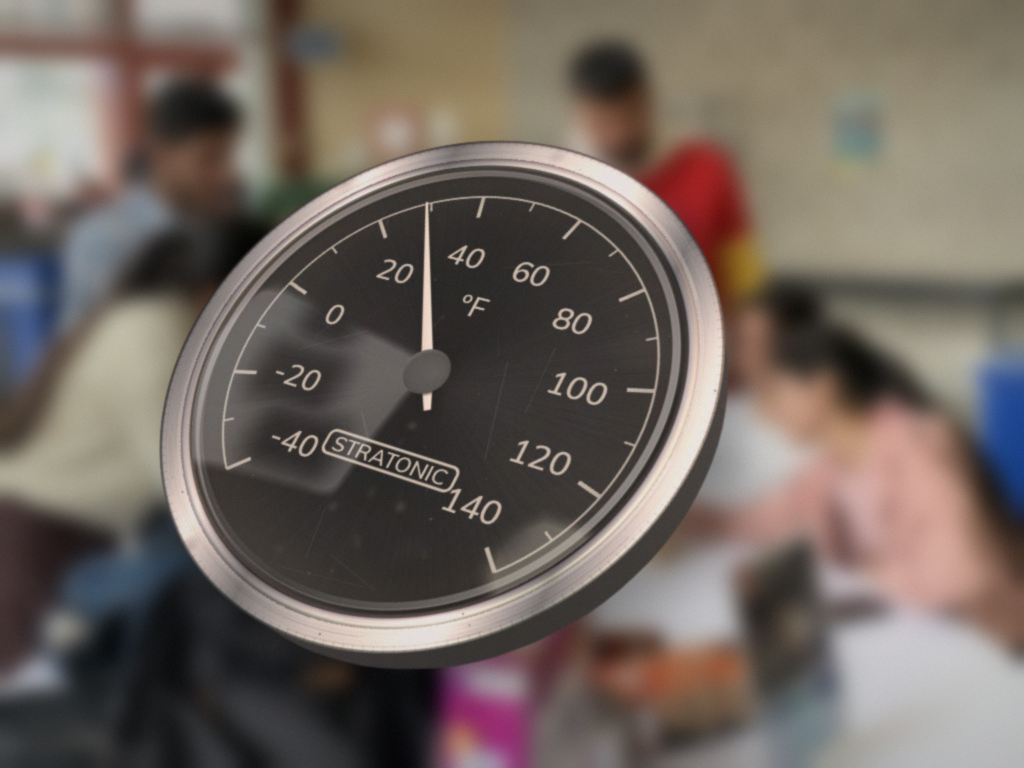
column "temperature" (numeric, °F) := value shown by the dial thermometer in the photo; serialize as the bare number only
30
